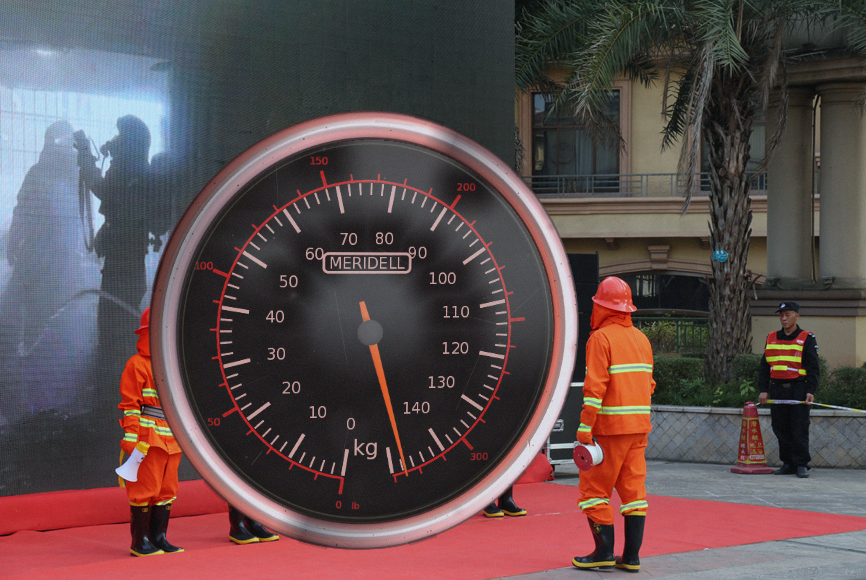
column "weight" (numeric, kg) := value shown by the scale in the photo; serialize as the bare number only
148
